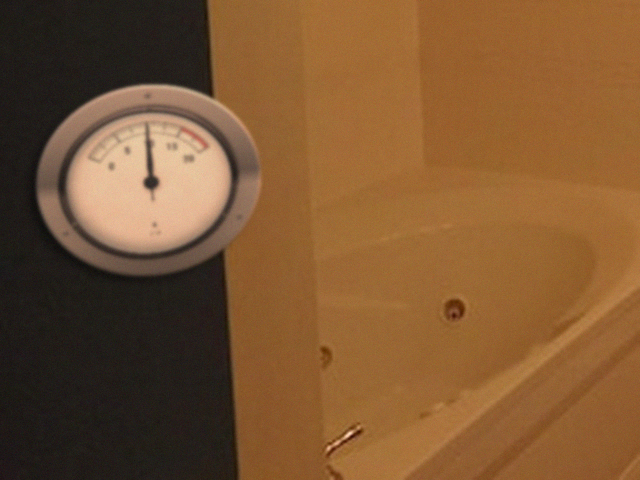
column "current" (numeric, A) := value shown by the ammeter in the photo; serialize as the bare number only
10
